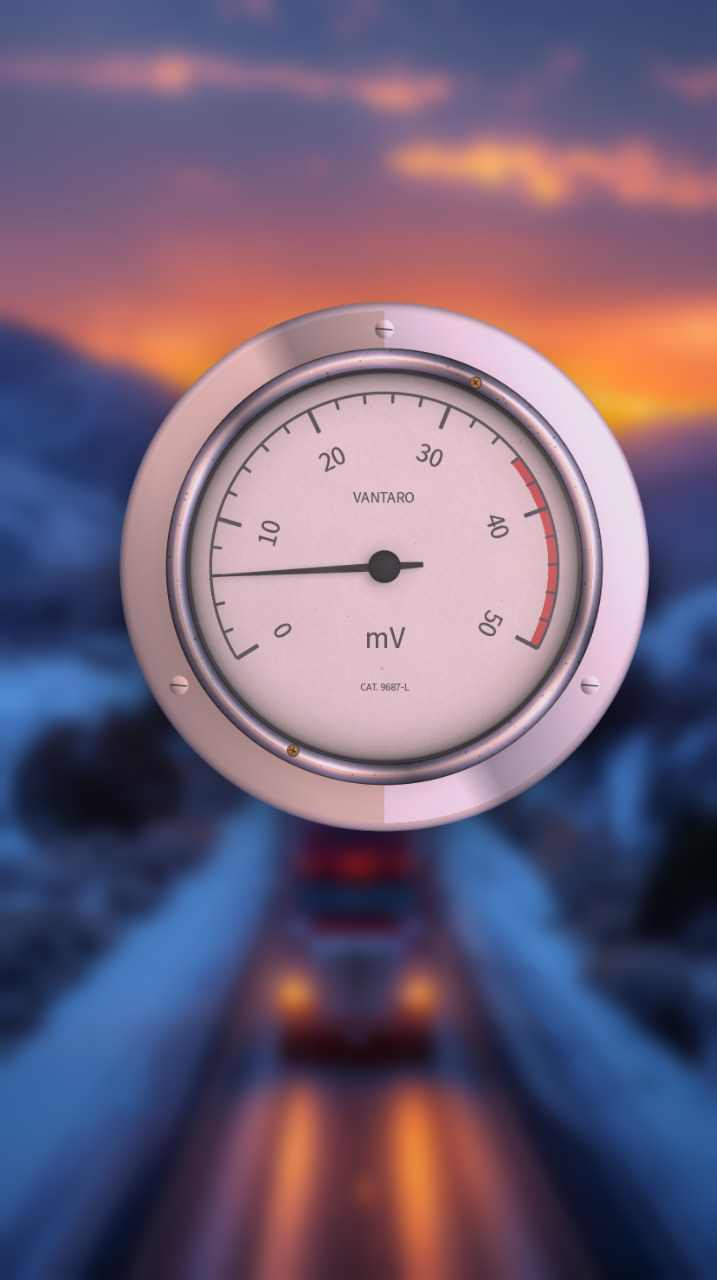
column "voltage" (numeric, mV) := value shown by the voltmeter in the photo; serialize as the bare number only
6
